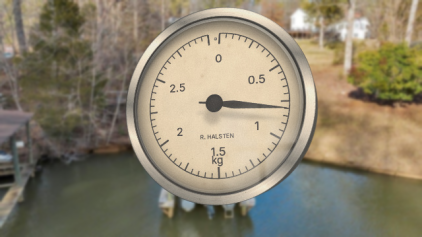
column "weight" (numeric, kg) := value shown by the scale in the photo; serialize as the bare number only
0.8
